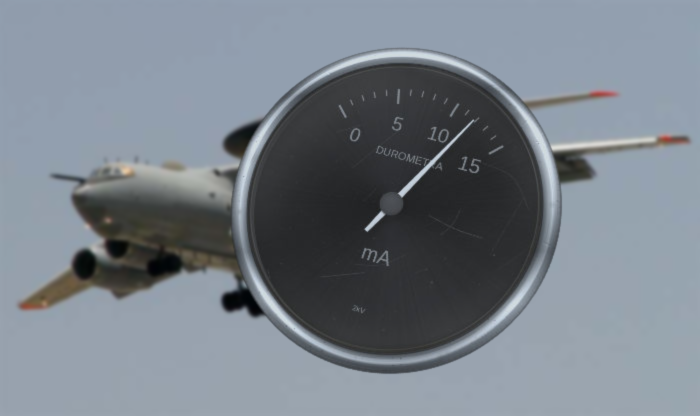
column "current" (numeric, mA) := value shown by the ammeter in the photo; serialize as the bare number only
12
